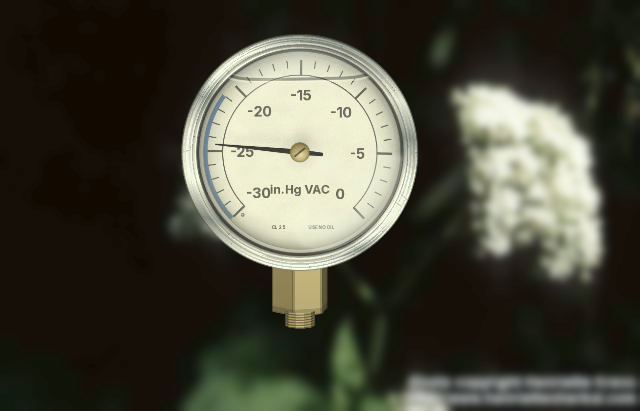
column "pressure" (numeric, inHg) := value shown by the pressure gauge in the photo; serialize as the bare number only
-24.5
